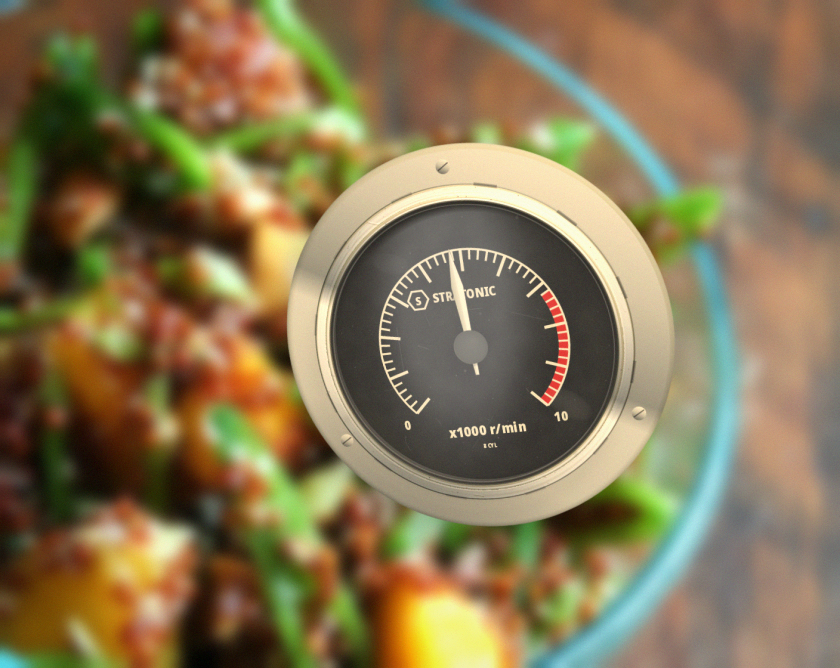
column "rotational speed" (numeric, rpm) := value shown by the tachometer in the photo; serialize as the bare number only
4800
